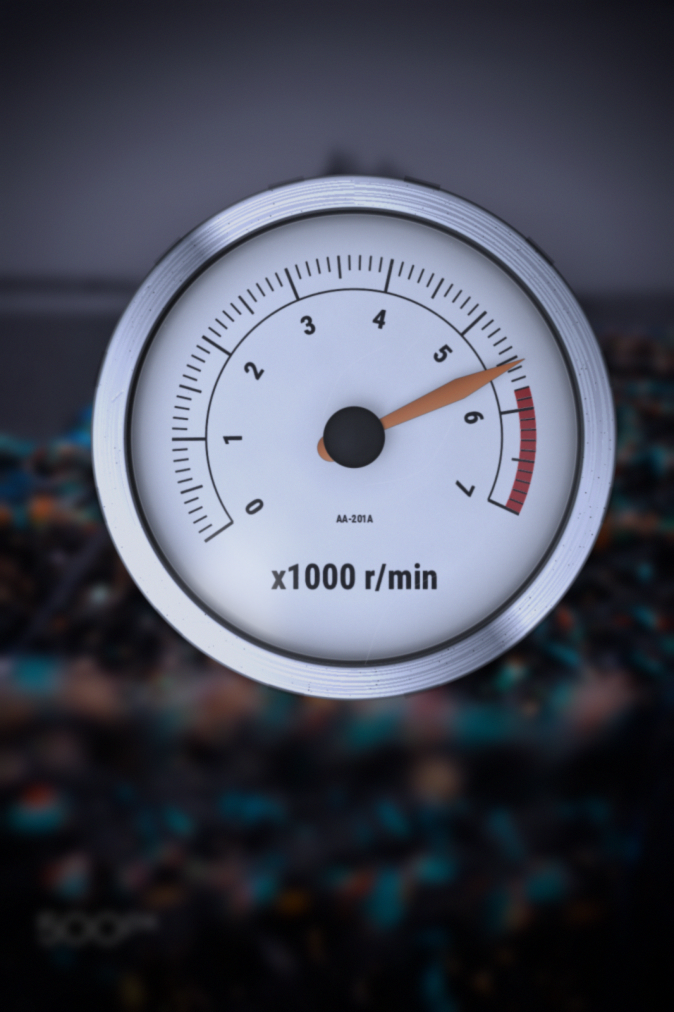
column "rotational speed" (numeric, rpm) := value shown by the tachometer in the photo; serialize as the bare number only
5550
